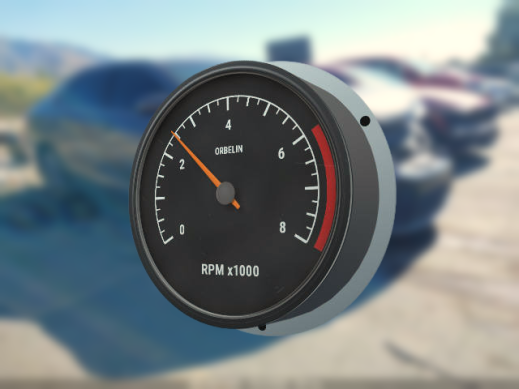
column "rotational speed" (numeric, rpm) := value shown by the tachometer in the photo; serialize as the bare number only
2500
